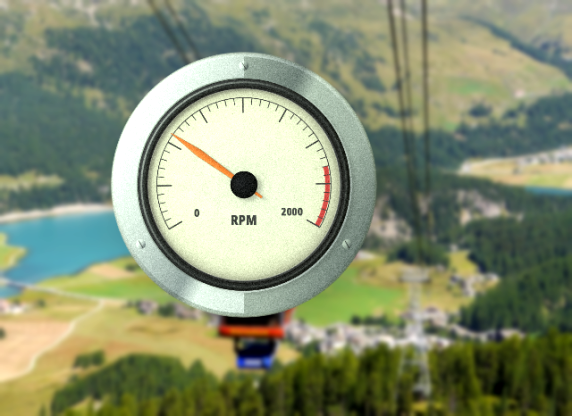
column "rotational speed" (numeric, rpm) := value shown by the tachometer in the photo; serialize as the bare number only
550
